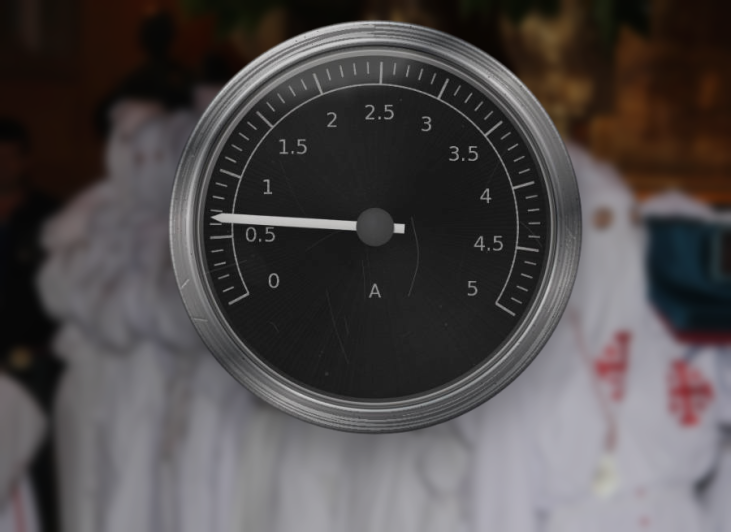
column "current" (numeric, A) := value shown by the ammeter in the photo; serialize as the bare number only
0.65
